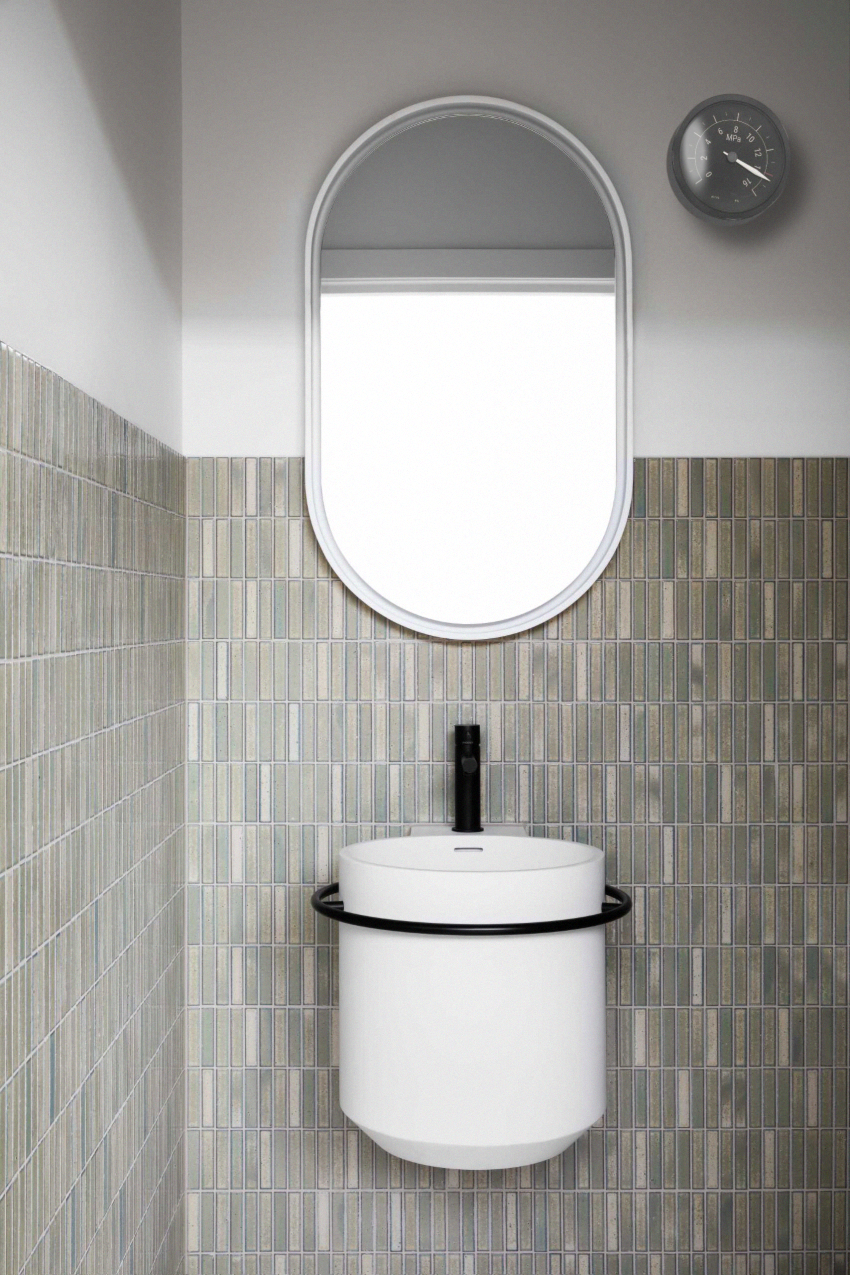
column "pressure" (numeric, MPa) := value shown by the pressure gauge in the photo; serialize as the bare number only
14.5
